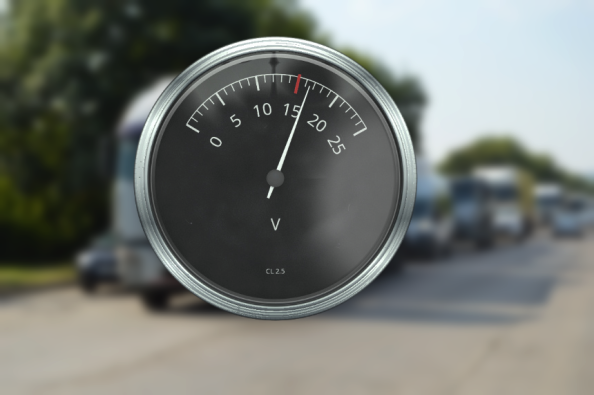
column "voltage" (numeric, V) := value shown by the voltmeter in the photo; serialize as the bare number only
16.5
